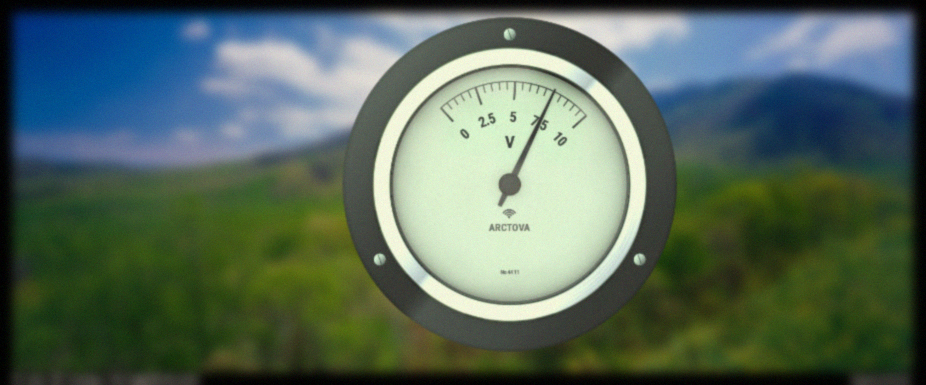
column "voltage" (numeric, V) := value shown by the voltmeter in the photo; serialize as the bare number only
7.5
